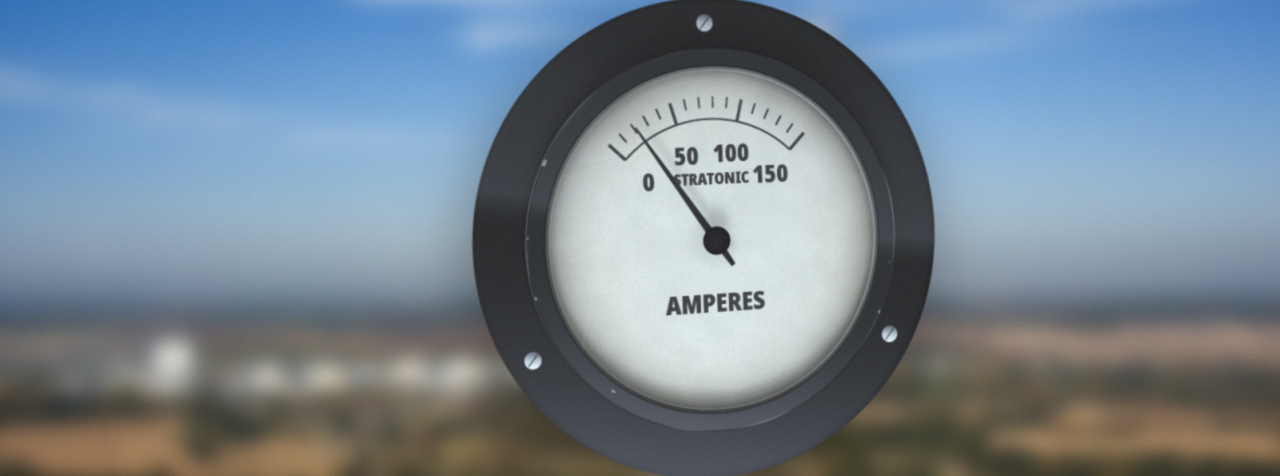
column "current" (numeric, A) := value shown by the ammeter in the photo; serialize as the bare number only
20
